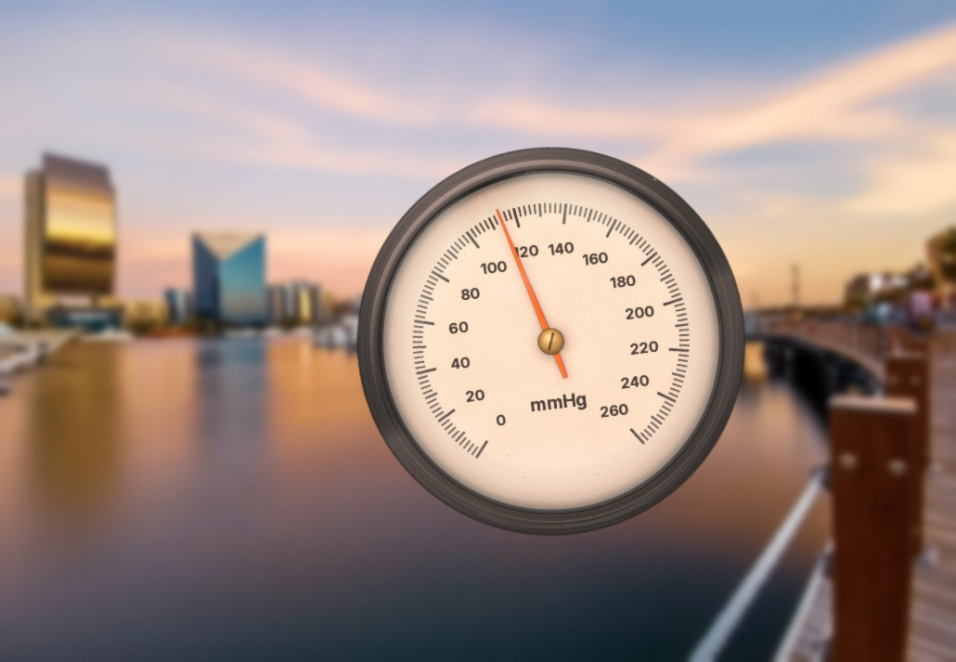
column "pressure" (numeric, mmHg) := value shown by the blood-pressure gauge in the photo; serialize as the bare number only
114
